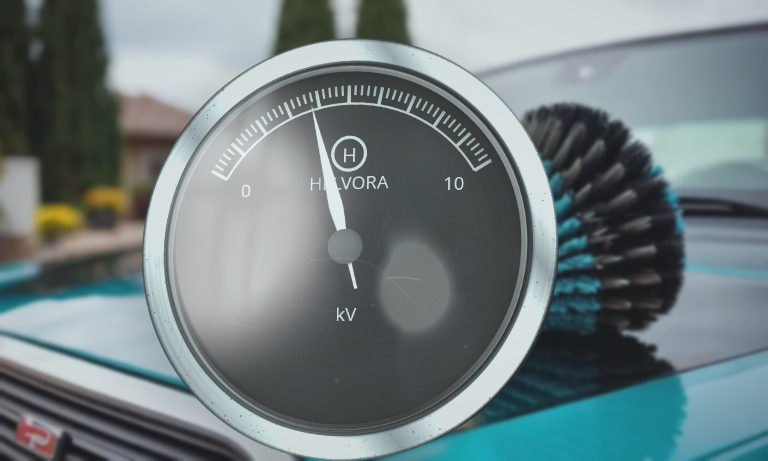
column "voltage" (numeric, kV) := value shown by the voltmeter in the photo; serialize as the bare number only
3.8
